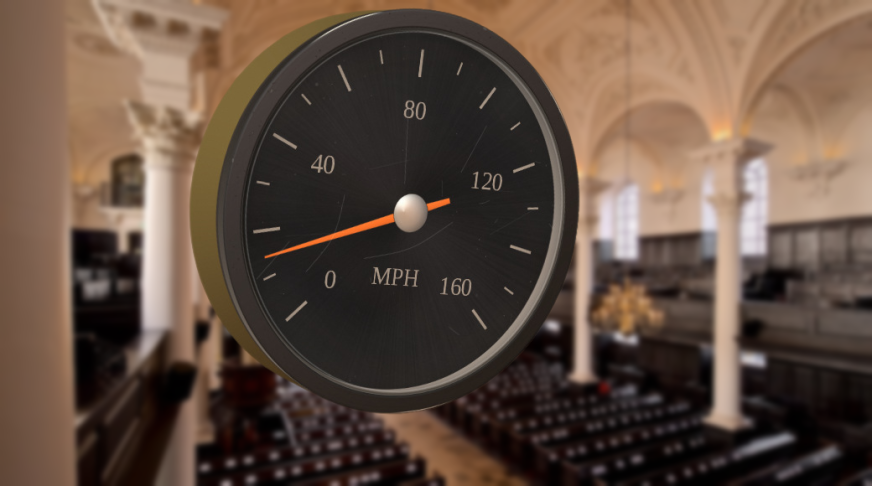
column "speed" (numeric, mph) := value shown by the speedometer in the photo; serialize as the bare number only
15
